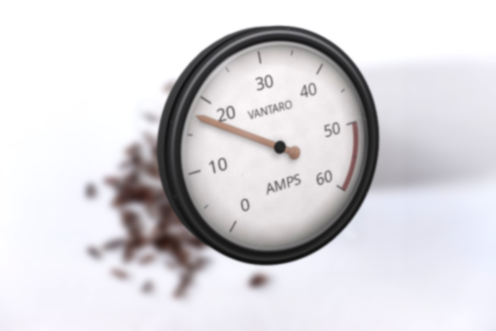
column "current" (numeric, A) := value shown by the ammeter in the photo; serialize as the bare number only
17.5
